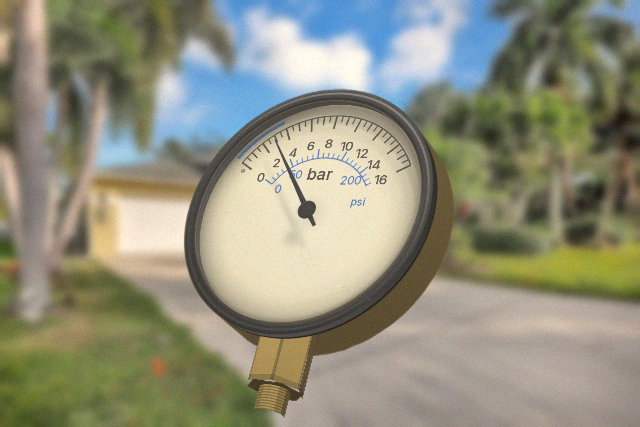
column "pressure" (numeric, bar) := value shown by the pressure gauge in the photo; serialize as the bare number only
3
